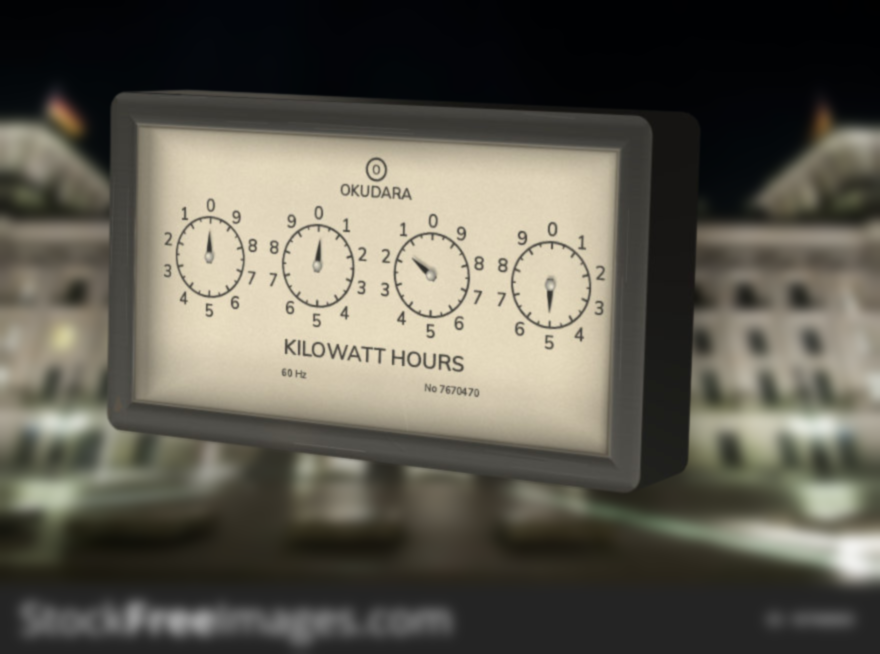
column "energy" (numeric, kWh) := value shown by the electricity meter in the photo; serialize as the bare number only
15
